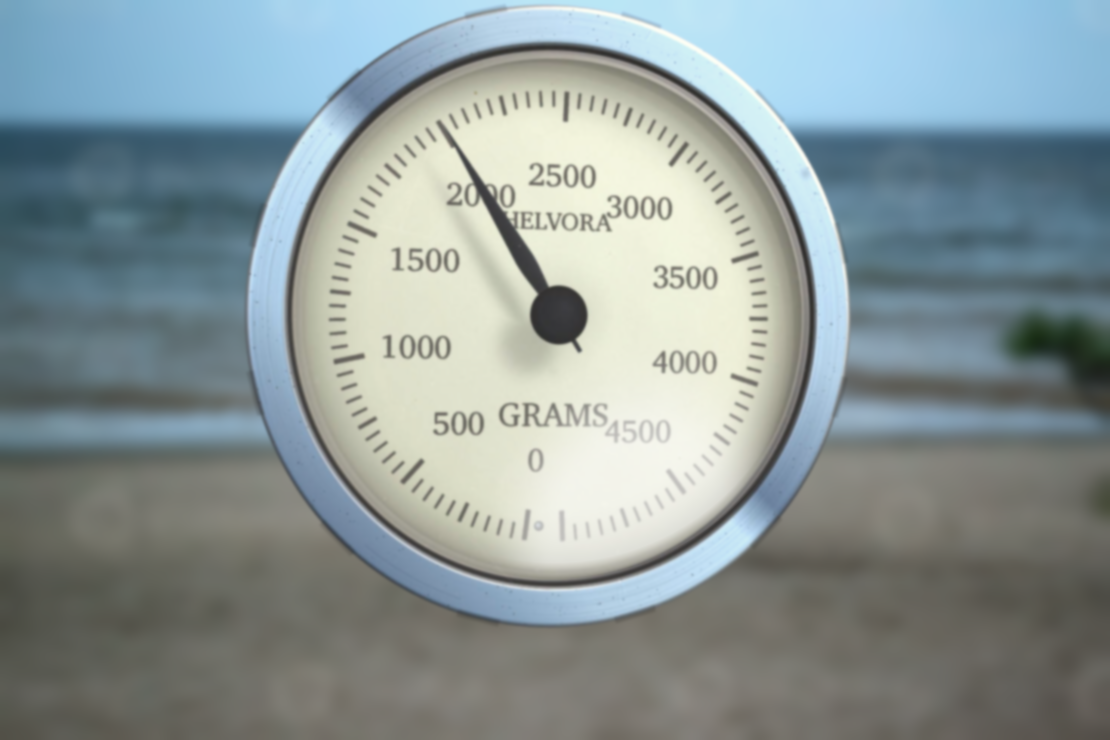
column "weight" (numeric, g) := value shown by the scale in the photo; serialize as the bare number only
2000
